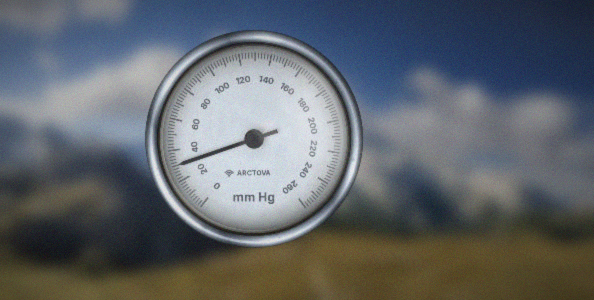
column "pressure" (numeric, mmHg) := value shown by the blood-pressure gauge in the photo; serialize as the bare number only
30
